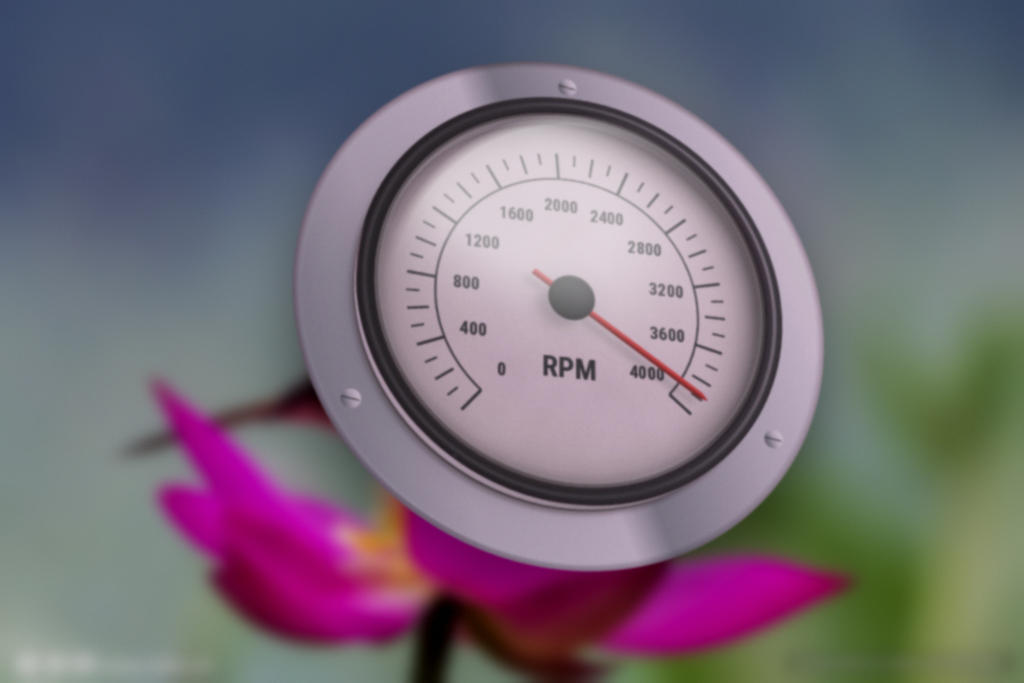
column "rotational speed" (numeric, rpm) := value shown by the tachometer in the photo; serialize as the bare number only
3900
